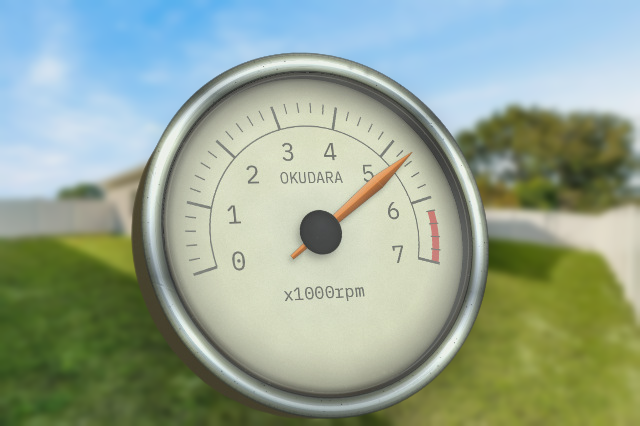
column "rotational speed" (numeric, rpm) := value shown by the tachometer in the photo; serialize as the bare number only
5300
